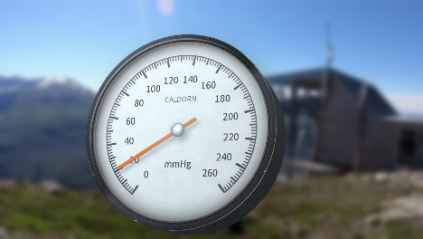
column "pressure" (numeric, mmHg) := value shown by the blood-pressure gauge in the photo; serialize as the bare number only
20
